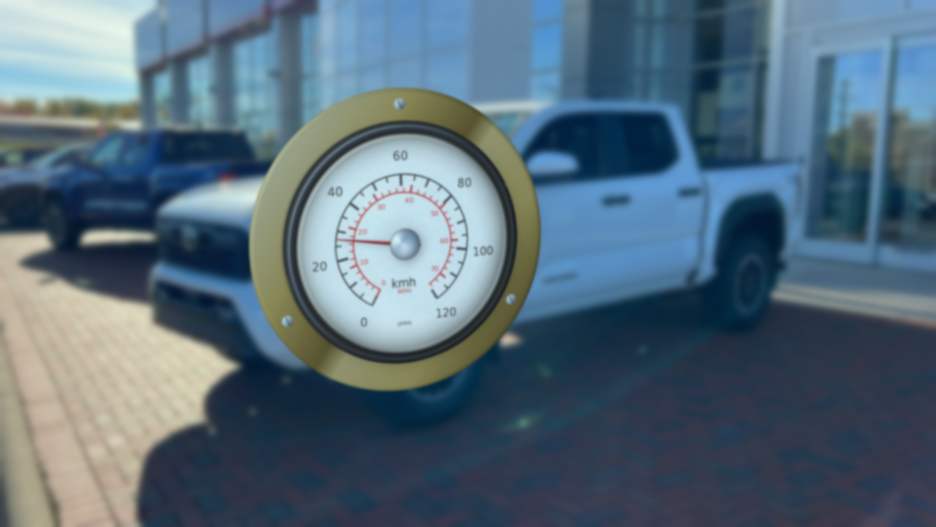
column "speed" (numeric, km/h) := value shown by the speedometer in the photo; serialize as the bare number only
27.5
